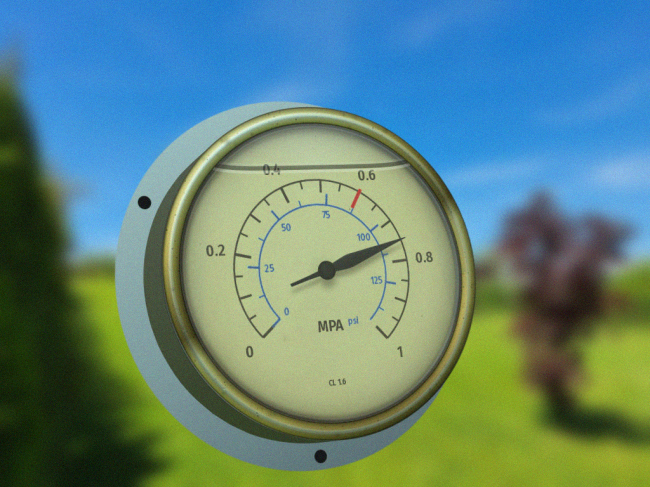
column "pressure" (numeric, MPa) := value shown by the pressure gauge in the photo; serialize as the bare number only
0.75
